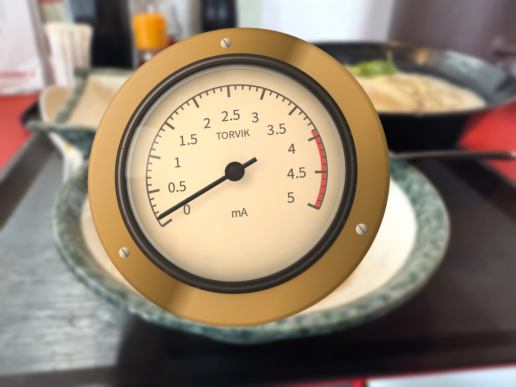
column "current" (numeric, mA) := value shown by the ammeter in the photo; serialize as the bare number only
0.1
